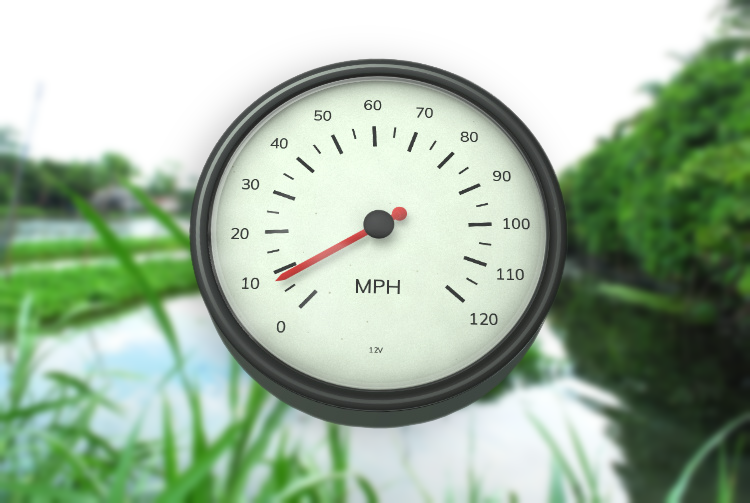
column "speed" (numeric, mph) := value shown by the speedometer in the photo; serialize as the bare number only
7.5
